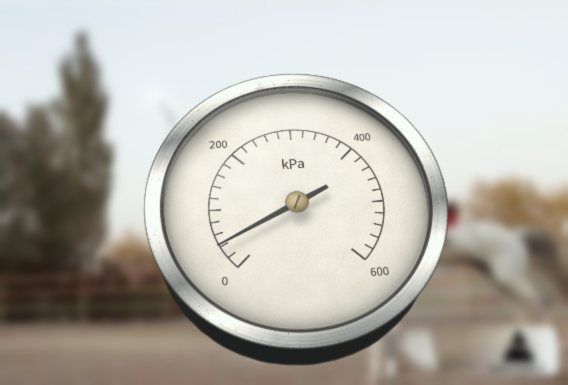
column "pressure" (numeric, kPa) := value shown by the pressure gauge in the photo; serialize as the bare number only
40
